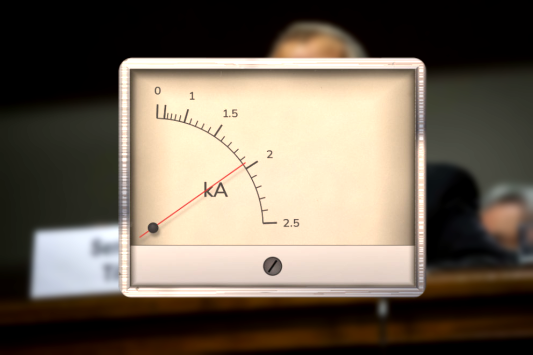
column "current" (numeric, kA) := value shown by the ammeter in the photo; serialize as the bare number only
1.95
